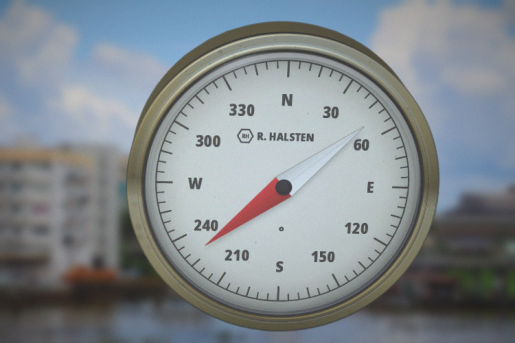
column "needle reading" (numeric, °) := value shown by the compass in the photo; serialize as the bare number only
230
